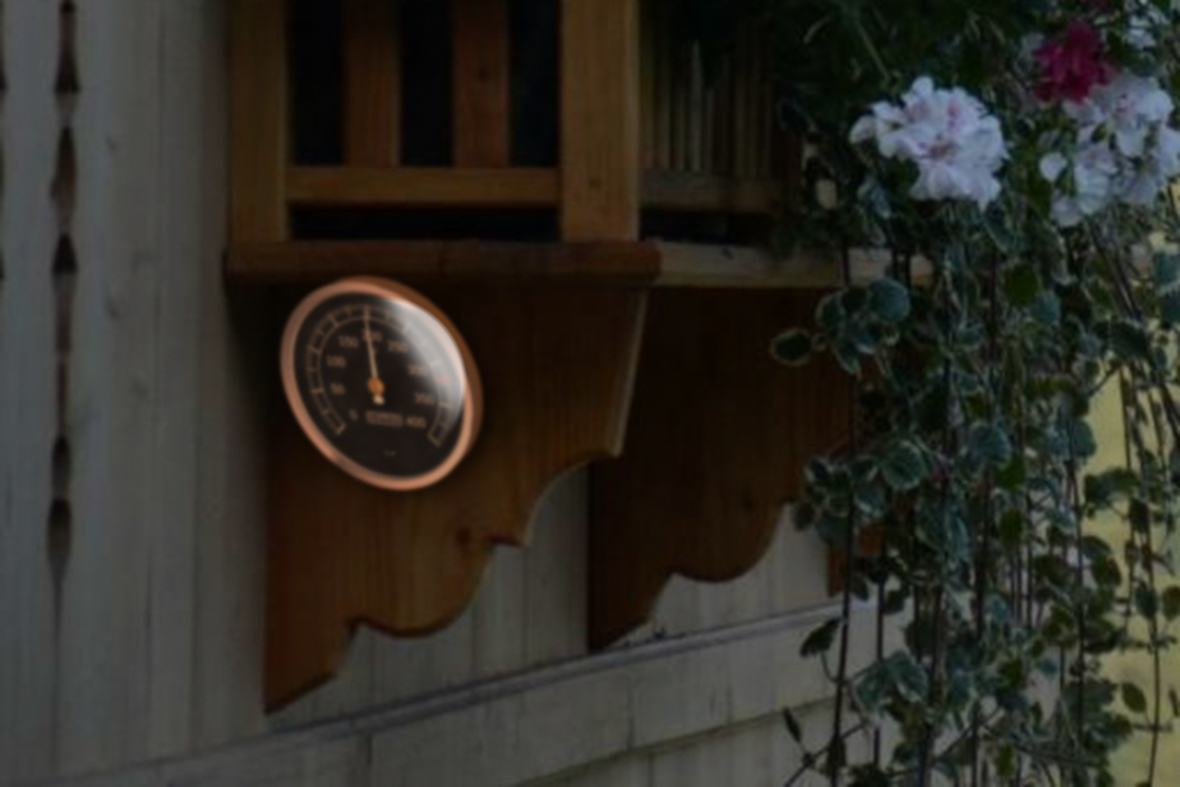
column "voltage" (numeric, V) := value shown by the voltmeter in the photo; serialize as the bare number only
200
